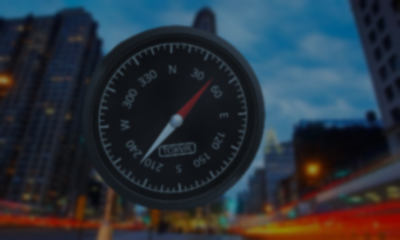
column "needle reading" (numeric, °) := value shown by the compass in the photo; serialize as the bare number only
45
